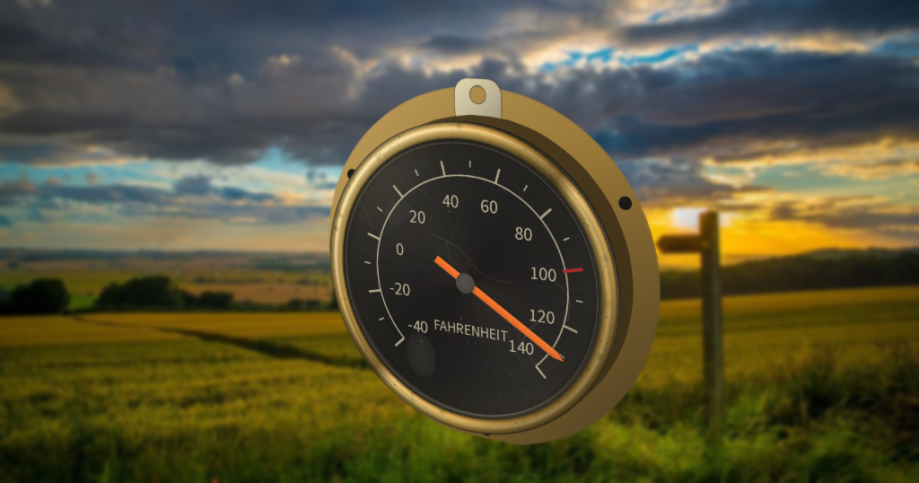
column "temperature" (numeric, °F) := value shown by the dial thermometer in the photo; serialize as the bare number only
130
